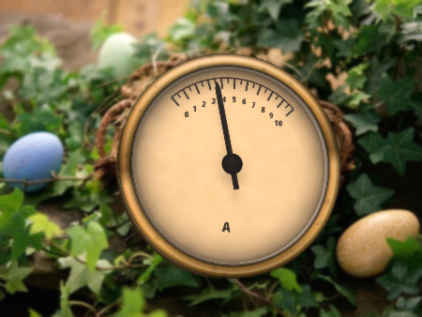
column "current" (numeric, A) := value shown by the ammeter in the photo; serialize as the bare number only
3.5
